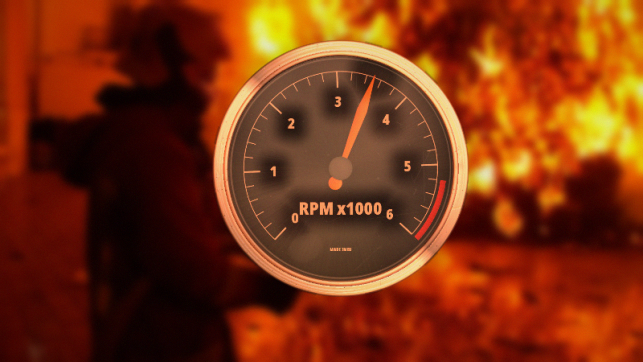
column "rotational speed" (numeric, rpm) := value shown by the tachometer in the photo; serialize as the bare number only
3500
